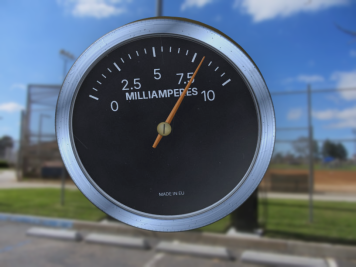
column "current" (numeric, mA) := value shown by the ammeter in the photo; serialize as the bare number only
8
